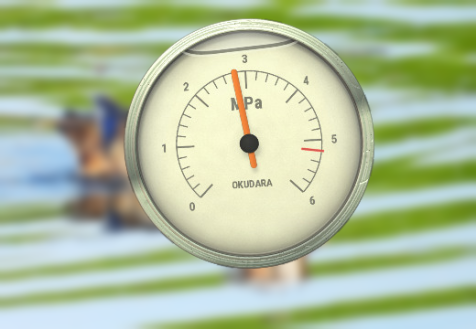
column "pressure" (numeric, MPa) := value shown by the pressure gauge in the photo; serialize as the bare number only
2.8
